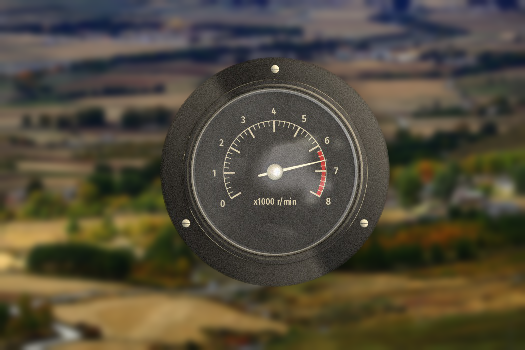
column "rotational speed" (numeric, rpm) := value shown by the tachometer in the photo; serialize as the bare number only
6600
